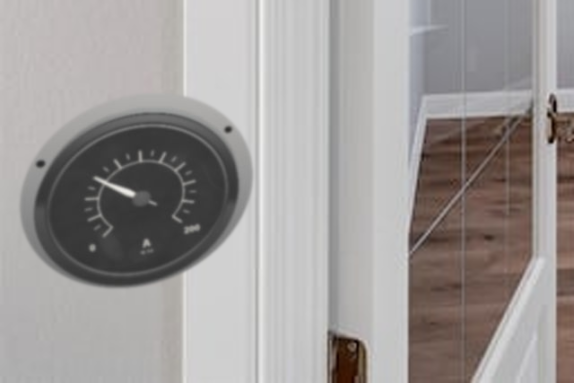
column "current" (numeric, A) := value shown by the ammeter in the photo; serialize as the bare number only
60
